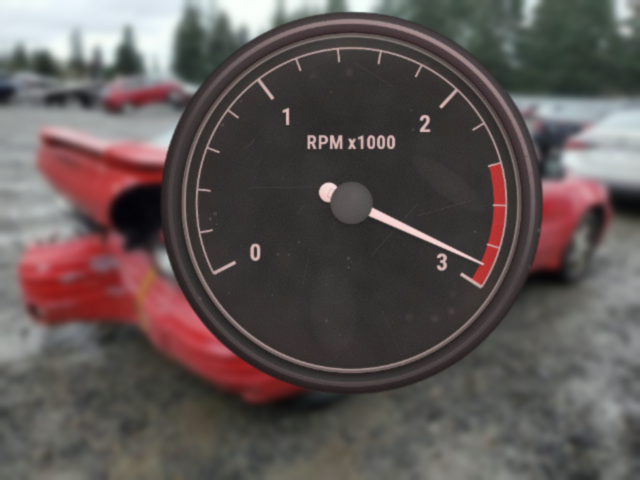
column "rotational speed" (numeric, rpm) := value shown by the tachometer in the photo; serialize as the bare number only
2900
